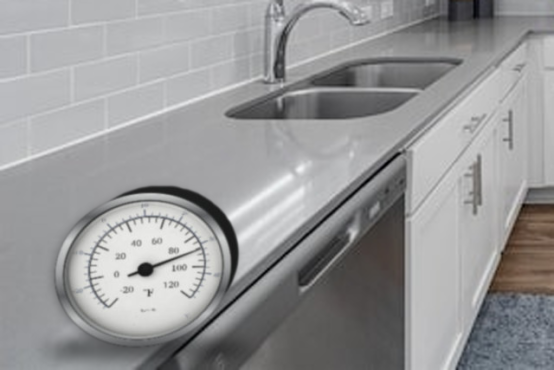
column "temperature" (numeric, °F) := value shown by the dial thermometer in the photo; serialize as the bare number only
88
